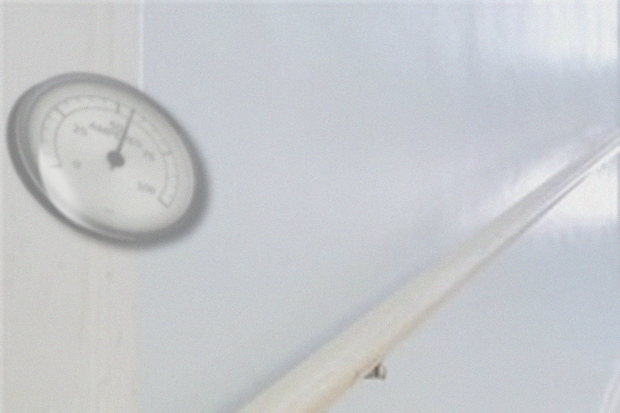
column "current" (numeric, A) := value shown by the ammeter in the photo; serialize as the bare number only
55
